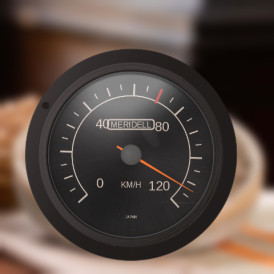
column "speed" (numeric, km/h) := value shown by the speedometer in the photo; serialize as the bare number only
112.5
